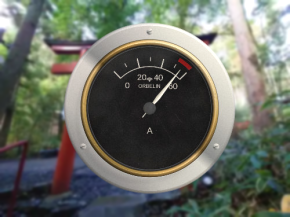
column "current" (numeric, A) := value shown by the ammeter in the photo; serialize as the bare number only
55
